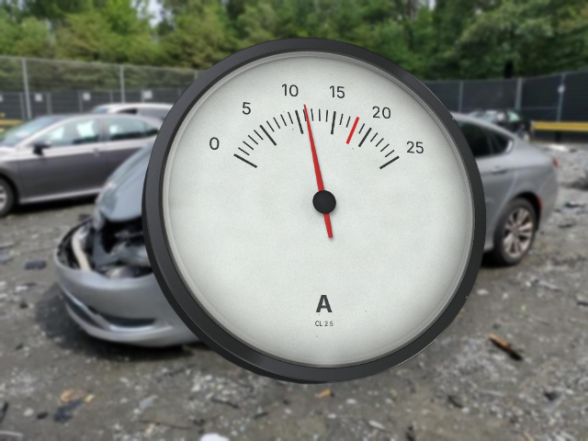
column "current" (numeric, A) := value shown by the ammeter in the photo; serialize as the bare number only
11
